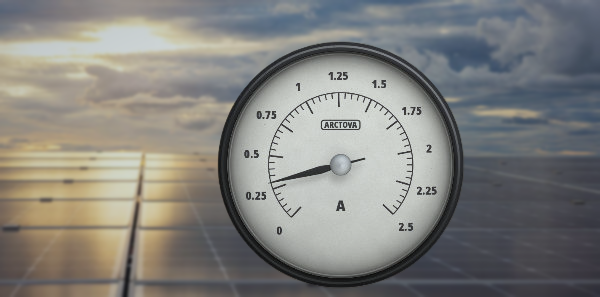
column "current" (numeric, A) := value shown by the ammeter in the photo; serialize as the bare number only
0.3
